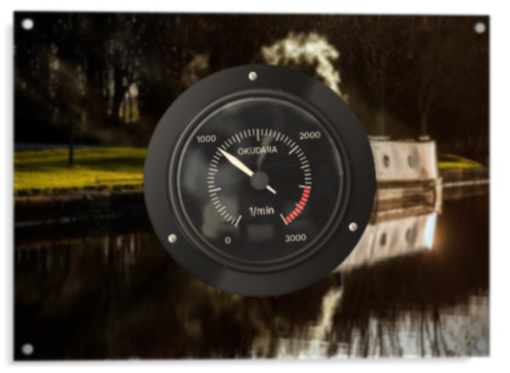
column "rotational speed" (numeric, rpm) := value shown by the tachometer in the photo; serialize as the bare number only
1000
